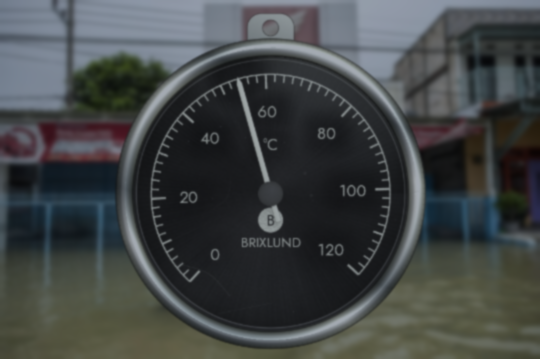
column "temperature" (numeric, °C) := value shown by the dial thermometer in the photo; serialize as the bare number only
54
